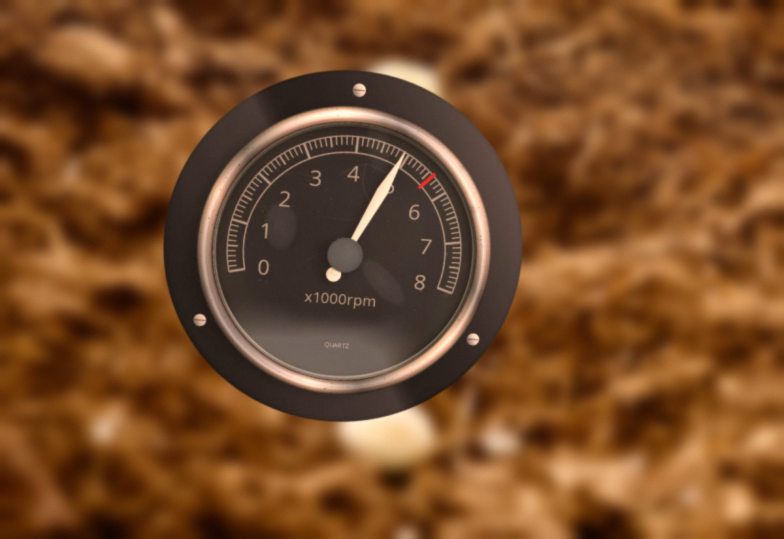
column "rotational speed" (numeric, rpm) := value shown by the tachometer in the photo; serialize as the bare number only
4900
